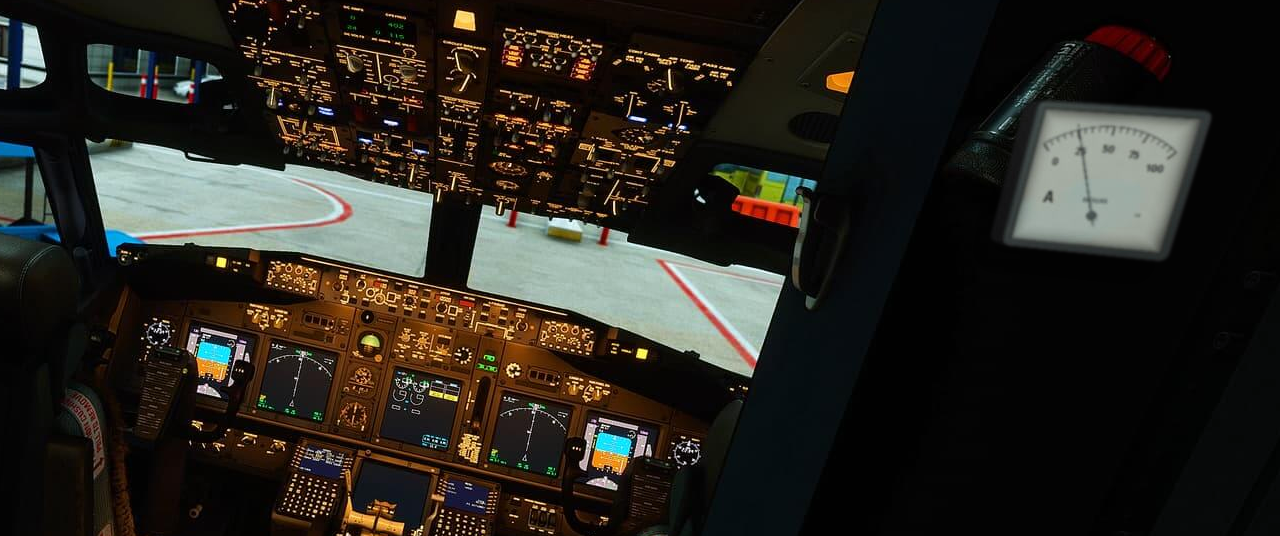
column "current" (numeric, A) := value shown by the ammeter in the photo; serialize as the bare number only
25
